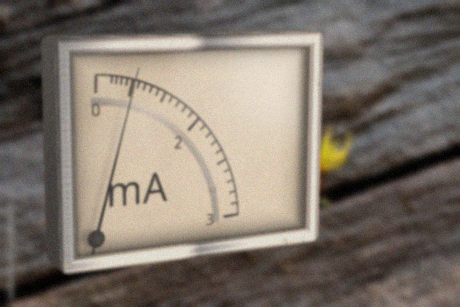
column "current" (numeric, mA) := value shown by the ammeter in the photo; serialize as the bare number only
1
